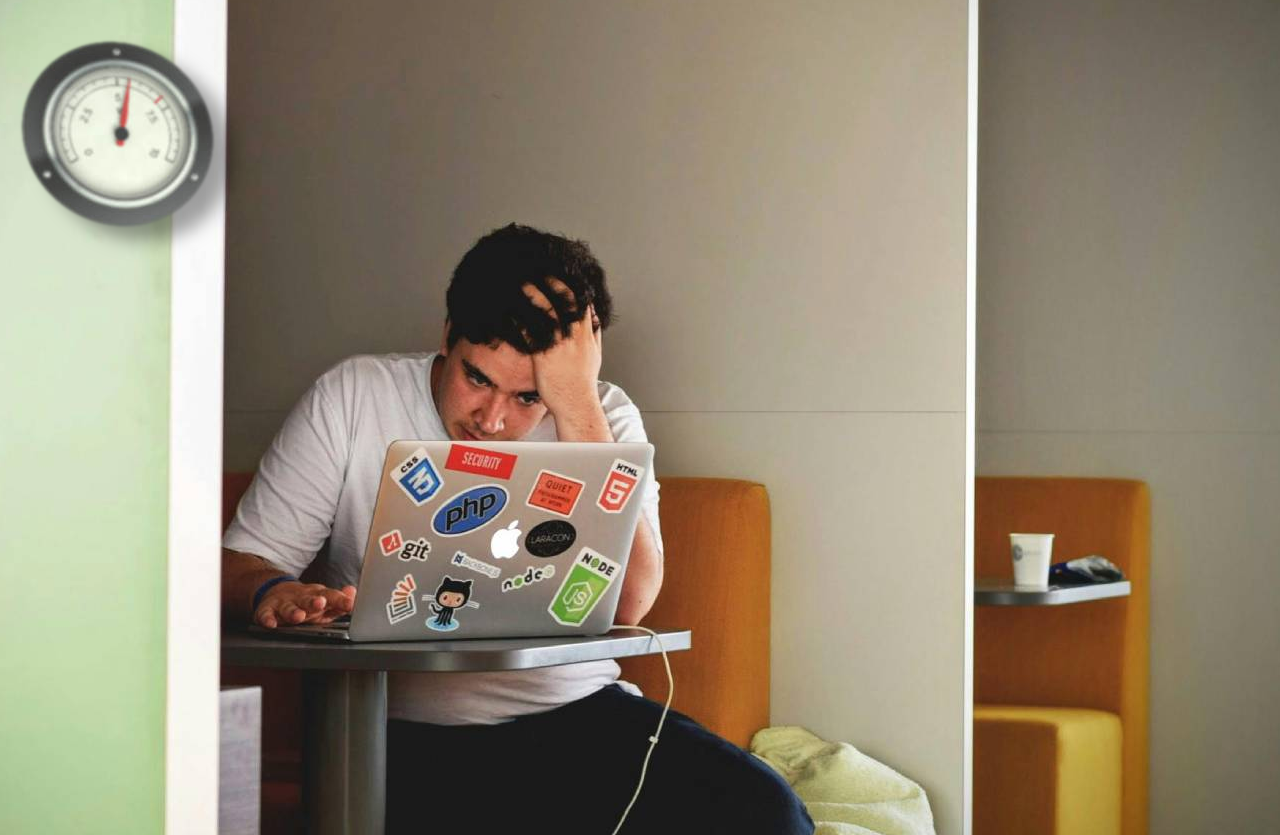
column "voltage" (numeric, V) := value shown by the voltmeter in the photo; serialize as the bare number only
5.5
